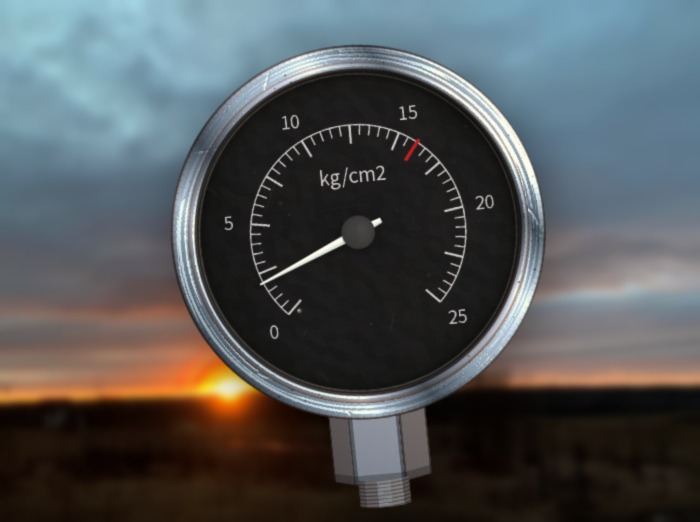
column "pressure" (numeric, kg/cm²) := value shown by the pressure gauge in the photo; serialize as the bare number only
2
